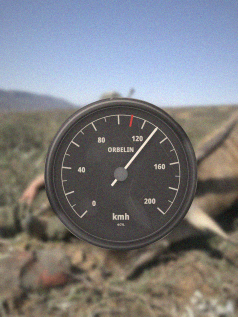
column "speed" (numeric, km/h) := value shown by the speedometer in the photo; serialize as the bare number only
130
